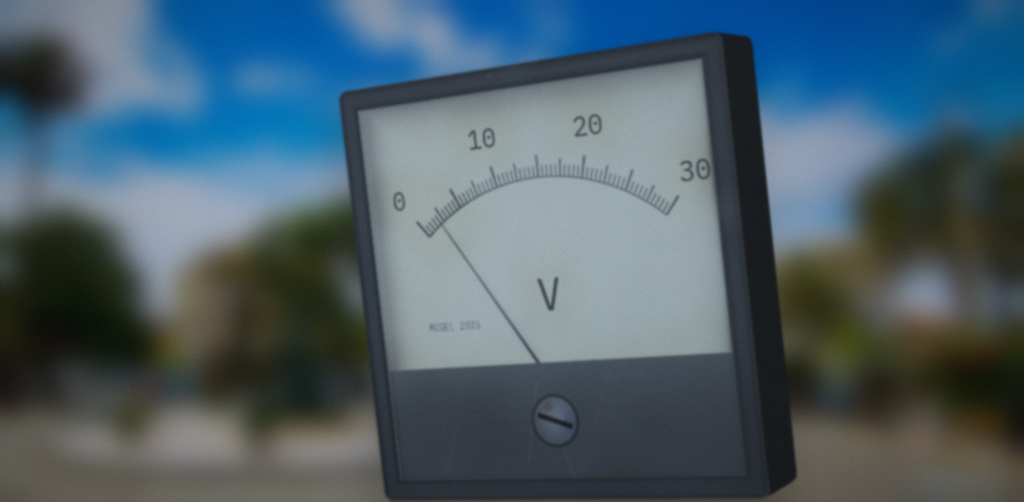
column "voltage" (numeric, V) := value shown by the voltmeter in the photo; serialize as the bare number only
2.5
